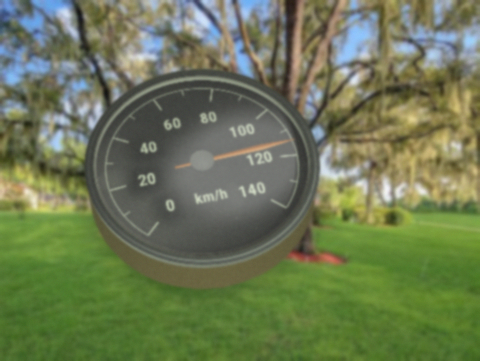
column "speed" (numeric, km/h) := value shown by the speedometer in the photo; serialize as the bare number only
115
